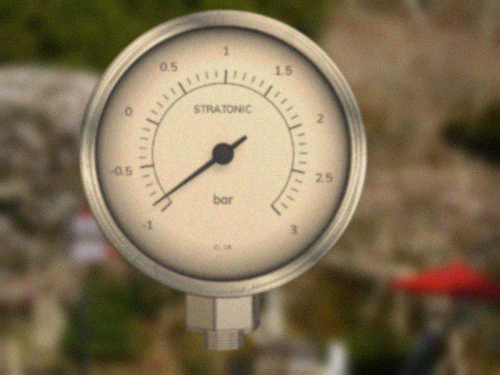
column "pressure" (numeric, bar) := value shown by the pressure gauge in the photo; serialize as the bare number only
-0.9
